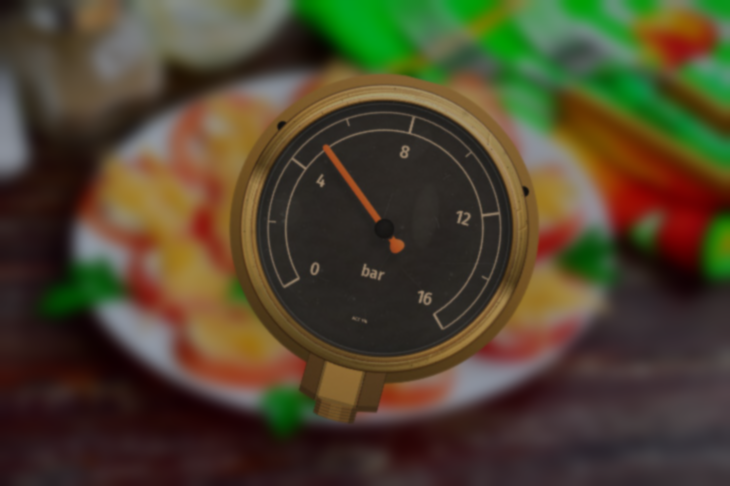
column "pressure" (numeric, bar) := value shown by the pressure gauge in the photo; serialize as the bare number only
5
